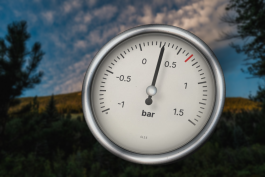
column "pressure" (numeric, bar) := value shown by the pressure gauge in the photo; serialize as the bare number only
0.3
